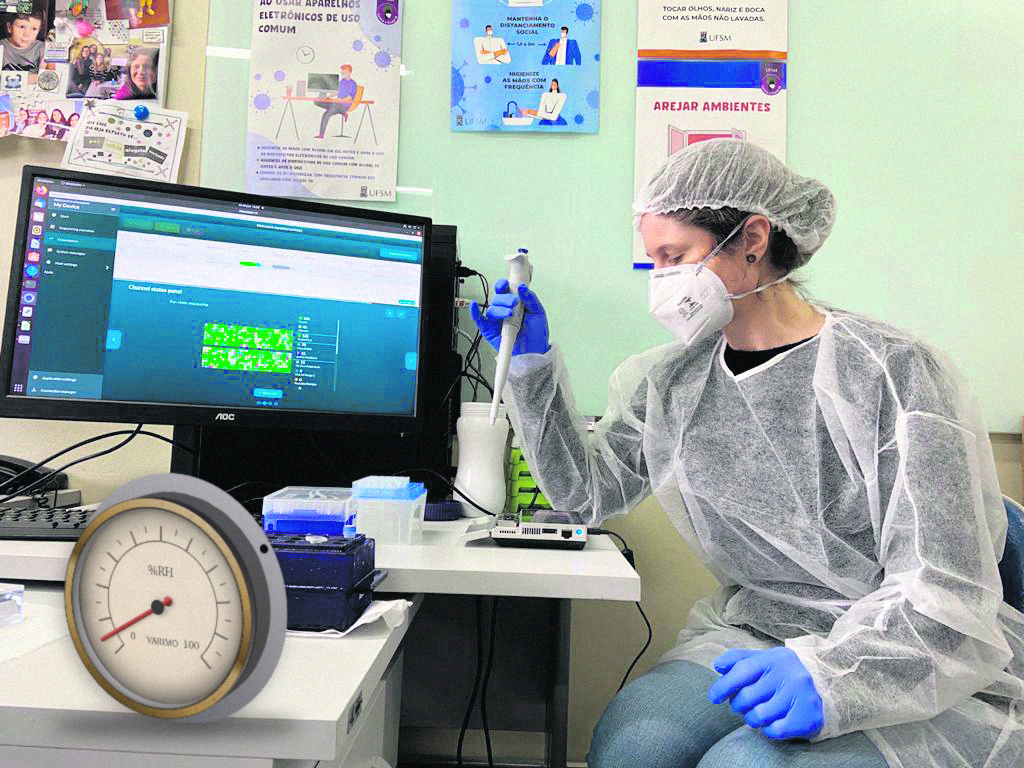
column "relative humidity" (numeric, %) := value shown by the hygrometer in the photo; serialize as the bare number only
5
